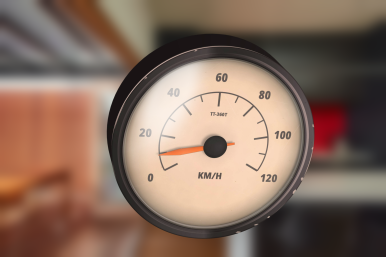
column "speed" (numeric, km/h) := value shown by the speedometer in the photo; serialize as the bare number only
10
